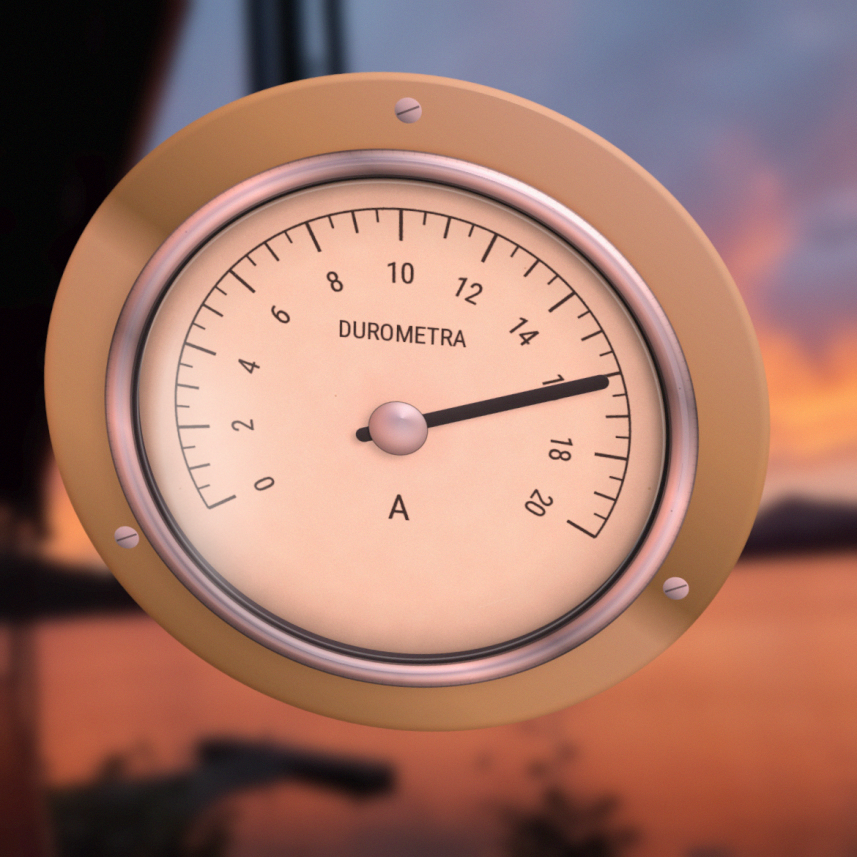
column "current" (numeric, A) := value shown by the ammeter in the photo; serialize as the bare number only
16
